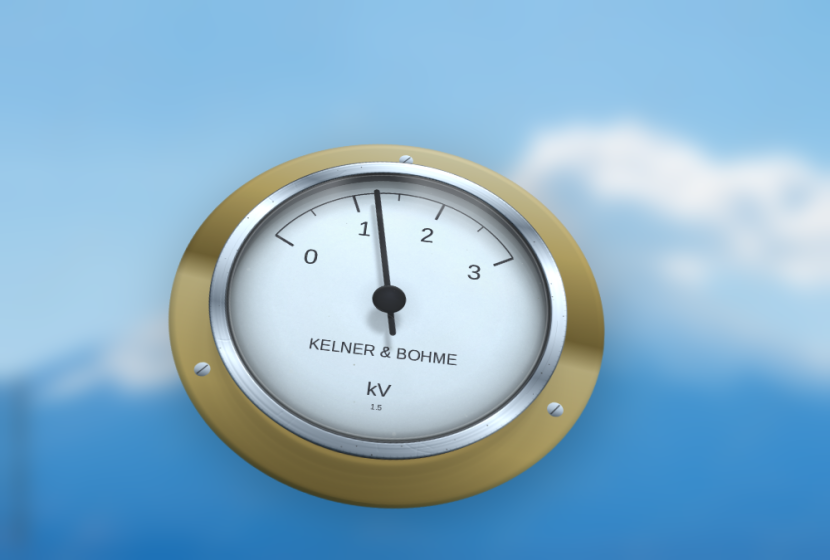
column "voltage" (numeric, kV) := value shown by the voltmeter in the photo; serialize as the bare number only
1.25
